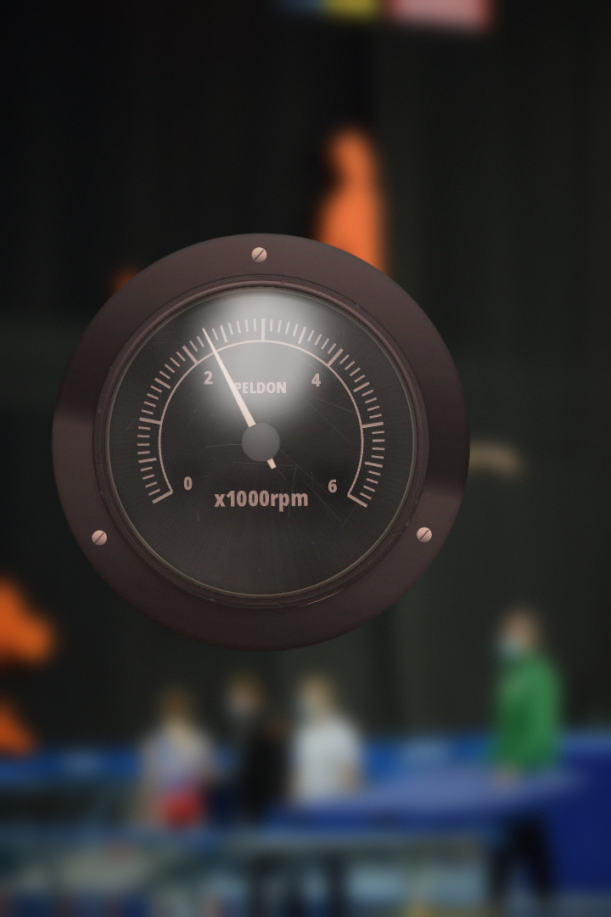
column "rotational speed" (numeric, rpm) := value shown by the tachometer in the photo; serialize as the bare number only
2300
